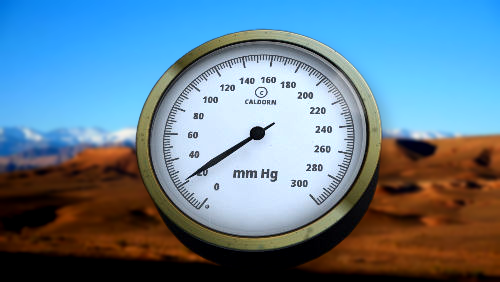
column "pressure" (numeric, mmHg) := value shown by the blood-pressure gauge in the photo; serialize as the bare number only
20
